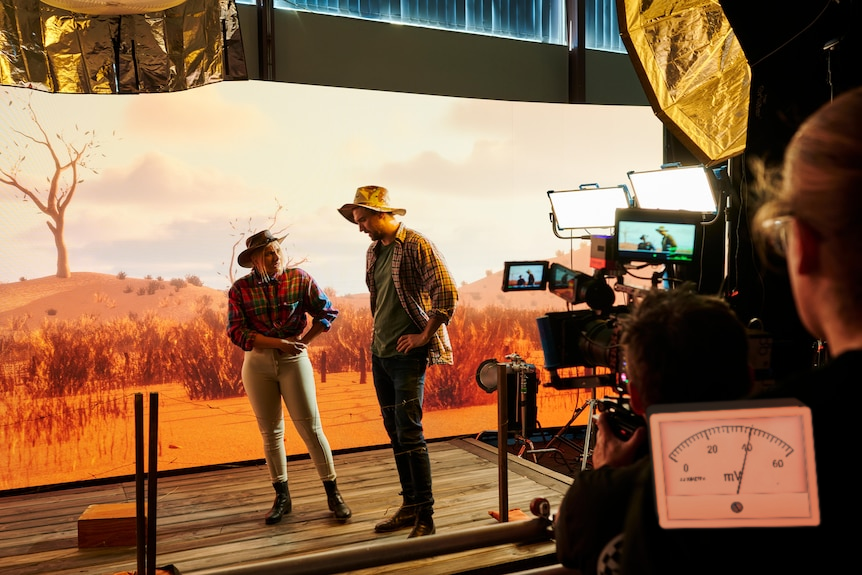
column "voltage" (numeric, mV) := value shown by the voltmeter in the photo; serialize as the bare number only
40
